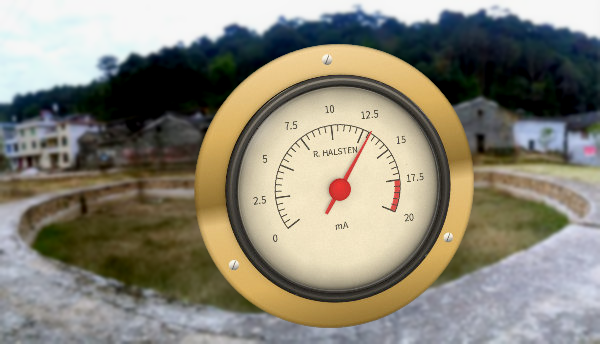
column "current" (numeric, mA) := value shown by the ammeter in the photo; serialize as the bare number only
13
